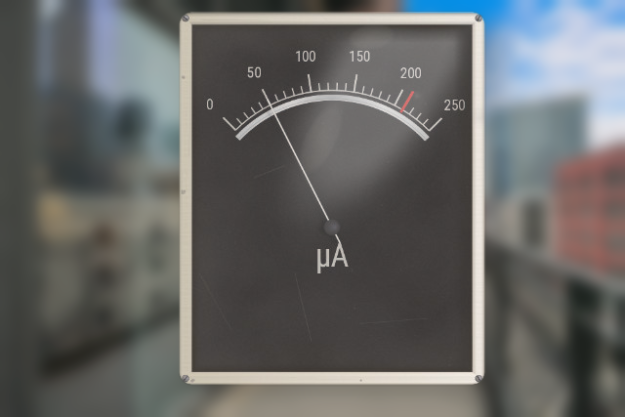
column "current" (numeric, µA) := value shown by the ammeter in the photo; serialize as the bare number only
50
